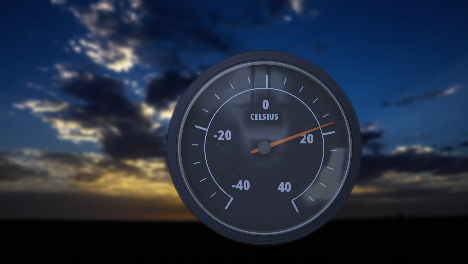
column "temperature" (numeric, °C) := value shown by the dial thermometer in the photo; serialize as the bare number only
18
